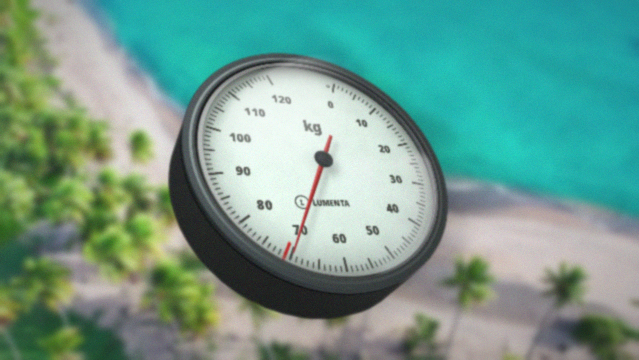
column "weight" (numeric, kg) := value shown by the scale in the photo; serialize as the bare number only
70
